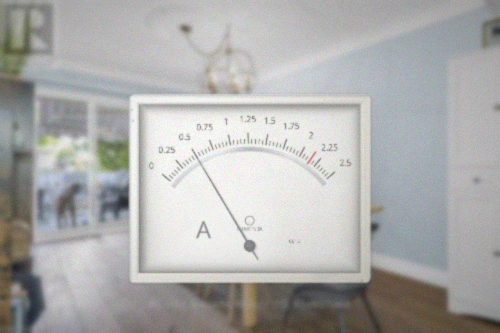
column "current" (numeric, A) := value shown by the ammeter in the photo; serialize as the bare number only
0.5
